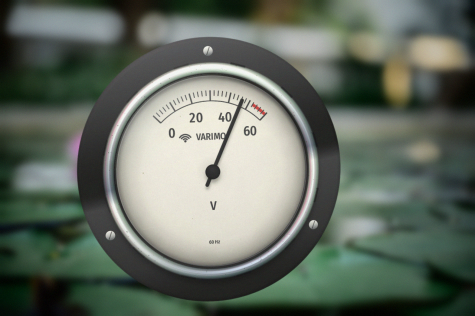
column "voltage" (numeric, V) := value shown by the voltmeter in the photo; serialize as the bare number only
46
